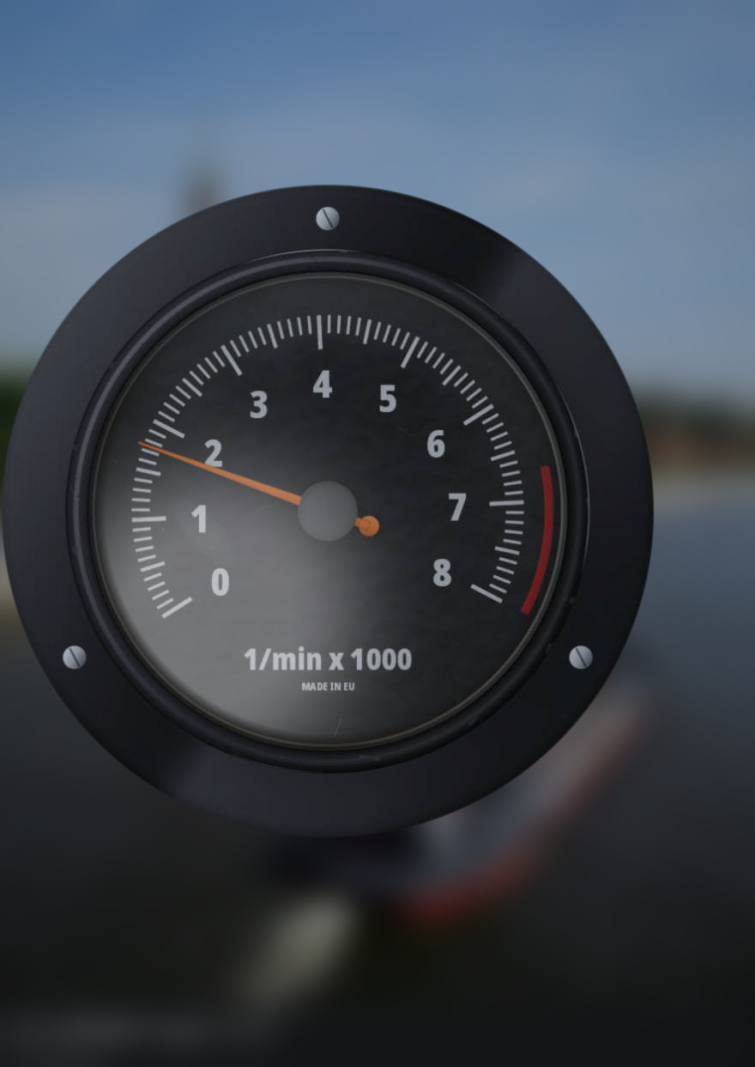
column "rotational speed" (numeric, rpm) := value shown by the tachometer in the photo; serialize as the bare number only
1750
